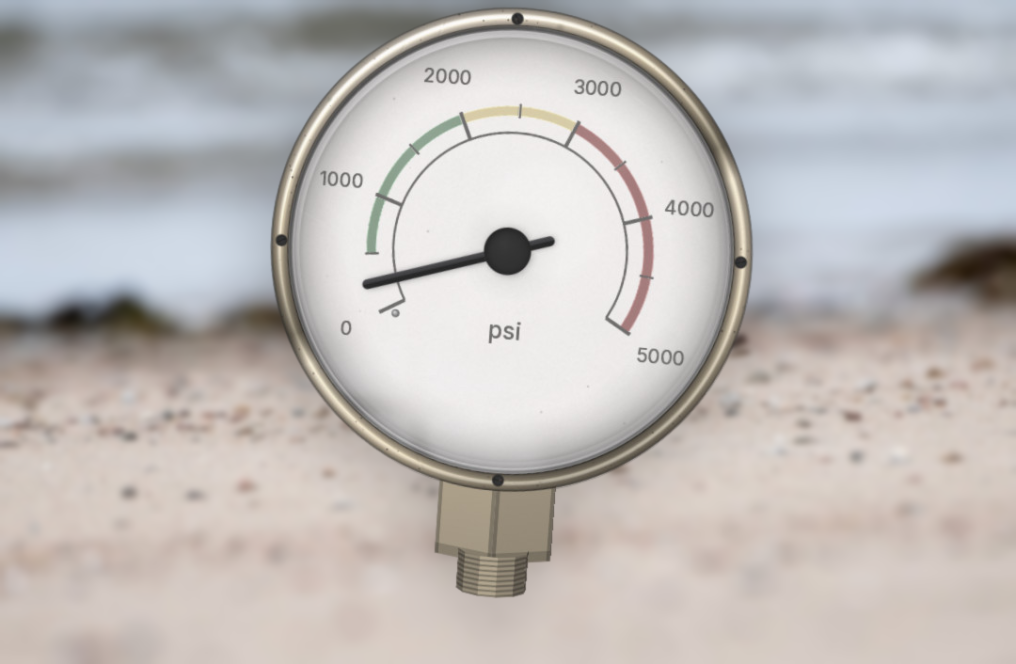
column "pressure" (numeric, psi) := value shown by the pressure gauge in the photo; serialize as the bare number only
250
